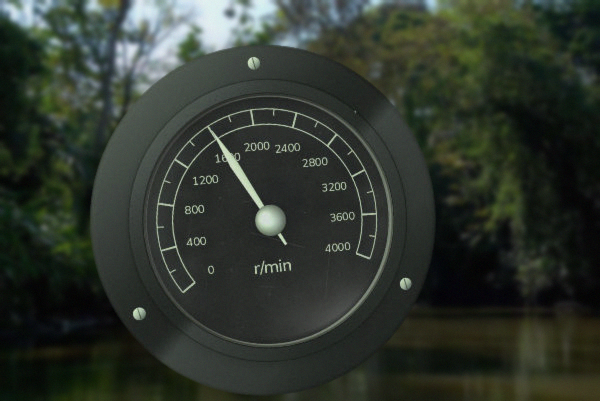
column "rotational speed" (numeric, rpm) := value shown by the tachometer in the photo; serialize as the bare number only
1600
